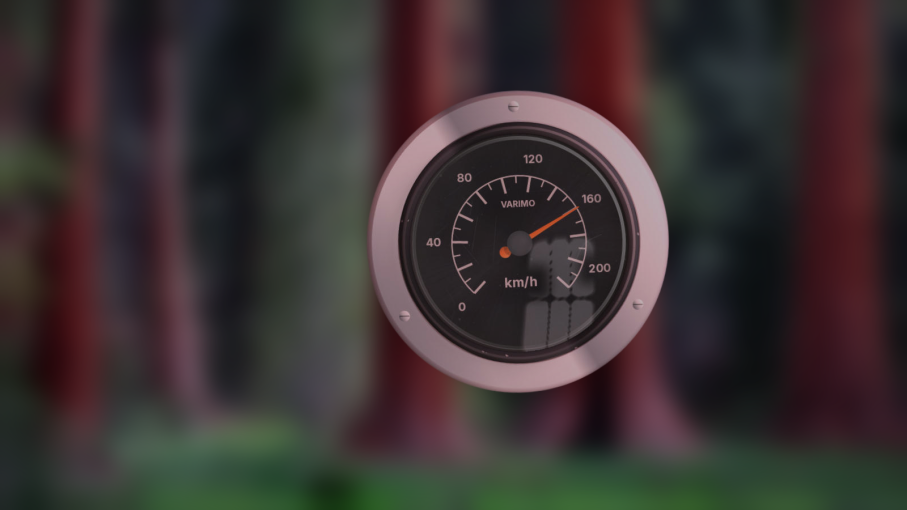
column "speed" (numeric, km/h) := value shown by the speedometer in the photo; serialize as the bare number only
160
